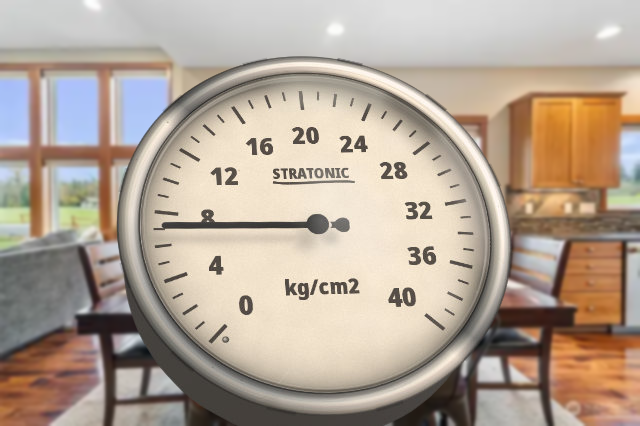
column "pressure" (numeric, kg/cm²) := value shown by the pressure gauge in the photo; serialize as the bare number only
7
